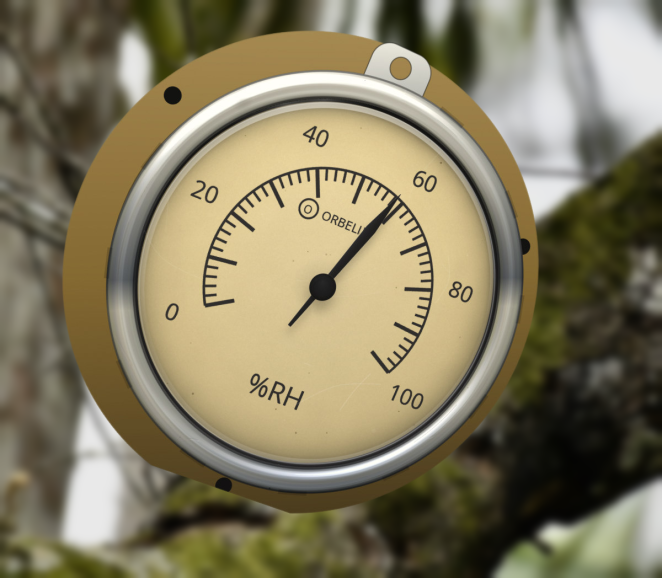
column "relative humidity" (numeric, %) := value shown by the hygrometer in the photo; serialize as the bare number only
58
